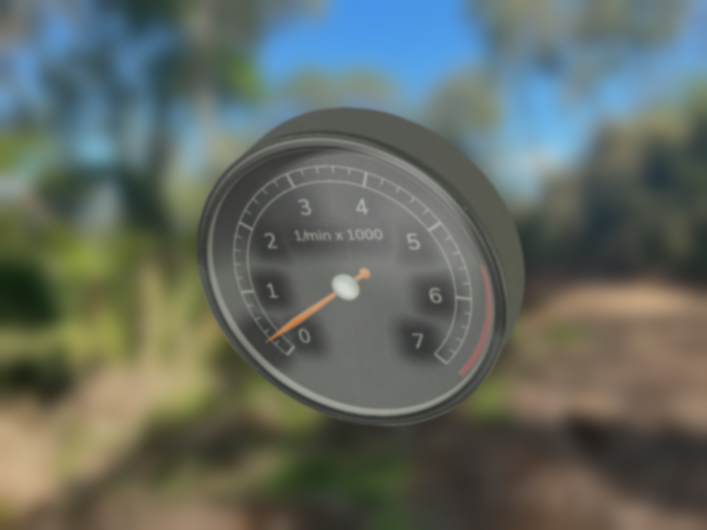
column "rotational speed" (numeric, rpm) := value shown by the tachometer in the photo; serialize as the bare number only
300
